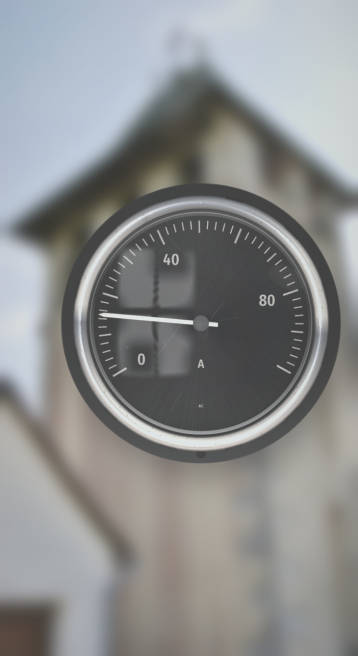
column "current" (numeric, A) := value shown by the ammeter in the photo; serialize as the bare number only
15
